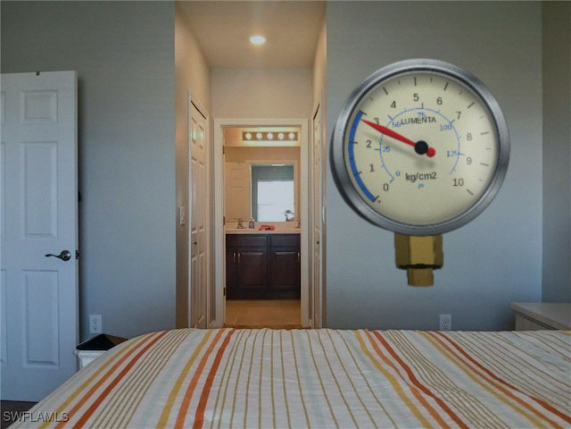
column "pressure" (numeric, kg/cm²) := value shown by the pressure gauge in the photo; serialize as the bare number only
2.75
